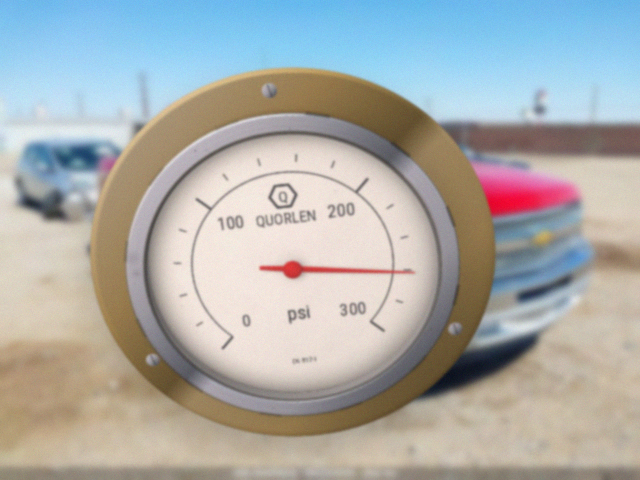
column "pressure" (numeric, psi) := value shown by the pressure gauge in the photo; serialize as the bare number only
260
